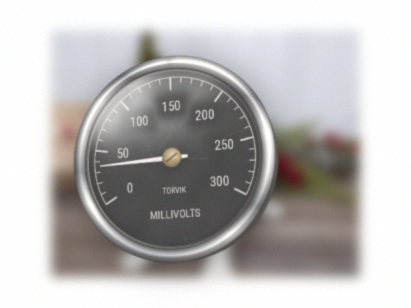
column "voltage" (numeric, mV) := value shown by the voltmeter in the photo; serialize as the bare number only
35
